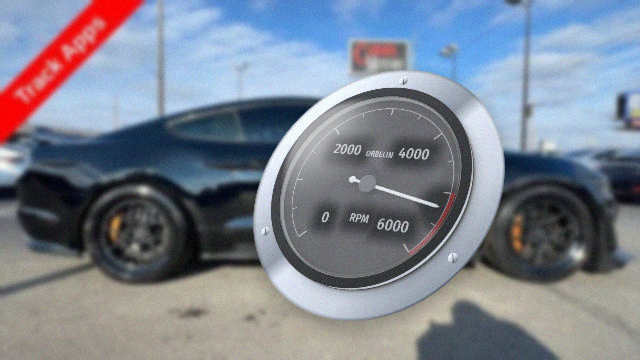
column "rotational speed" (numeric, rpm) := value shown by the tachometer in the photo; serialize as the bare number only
5250
